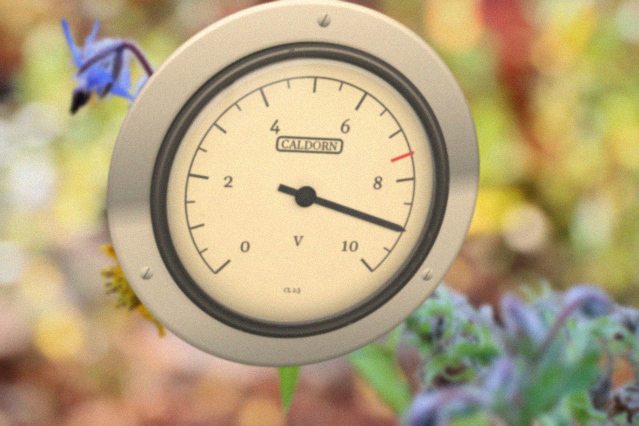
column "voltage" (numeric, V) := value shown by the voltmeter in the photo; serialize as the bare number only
9
